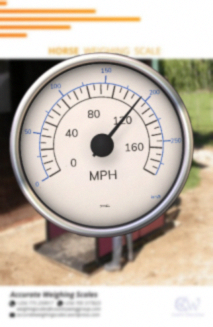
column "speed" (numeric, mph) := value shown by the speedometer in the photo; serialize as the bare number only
120
